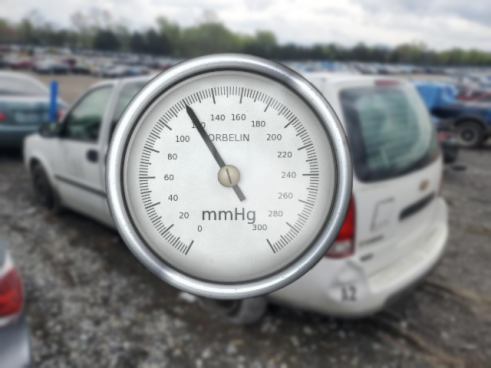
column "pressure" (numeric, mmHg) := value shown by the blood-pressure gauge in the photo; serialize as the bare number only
120
